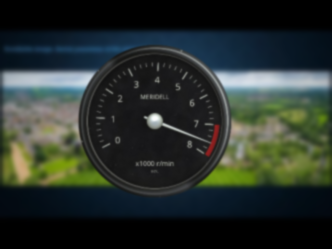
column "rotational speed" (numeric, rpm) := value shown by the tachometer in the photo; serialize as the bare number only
7600
